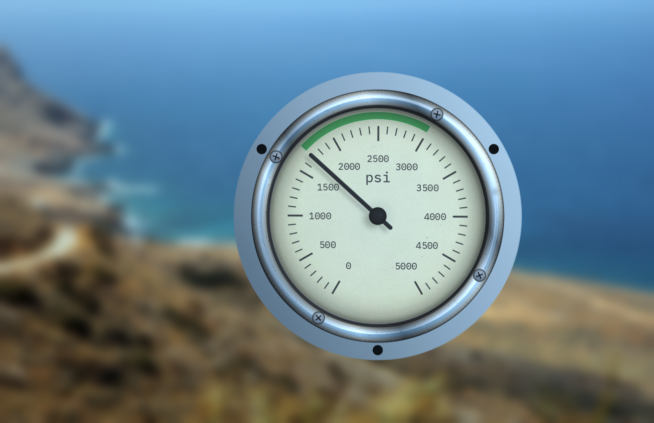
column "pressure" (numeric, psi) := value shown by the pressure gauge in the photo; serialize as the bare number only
1700
